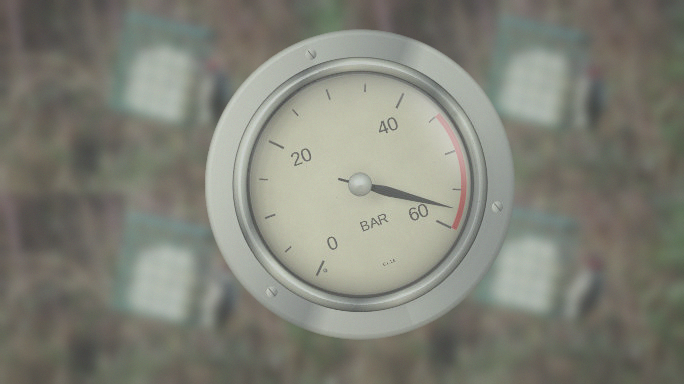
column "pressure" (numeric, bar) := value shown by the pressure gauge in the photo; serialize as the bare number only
57.5
